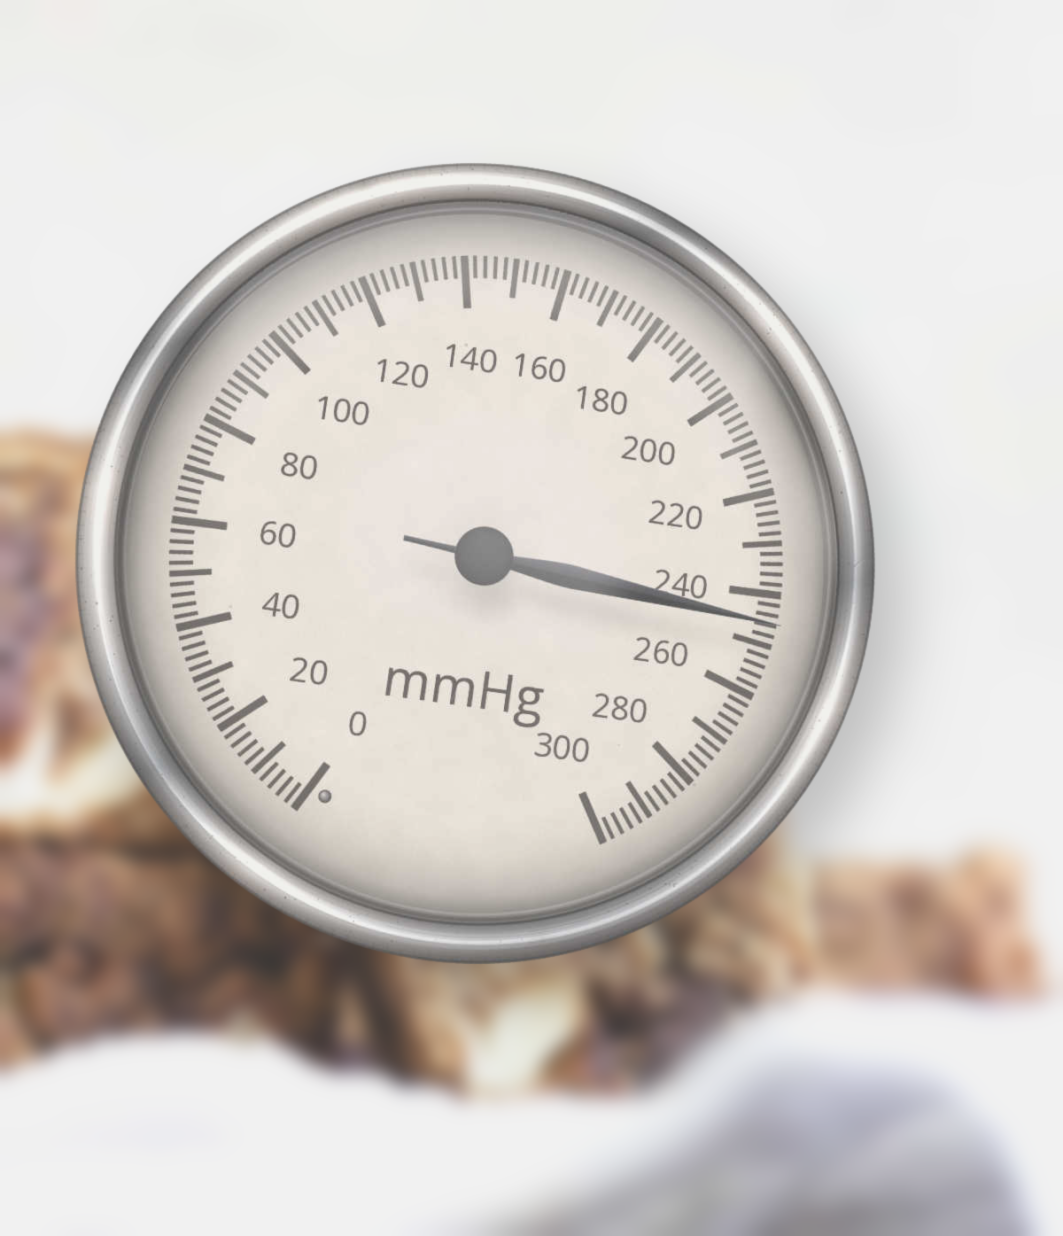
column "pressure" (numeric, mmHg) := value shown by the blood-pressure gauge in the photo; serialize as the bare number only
246
